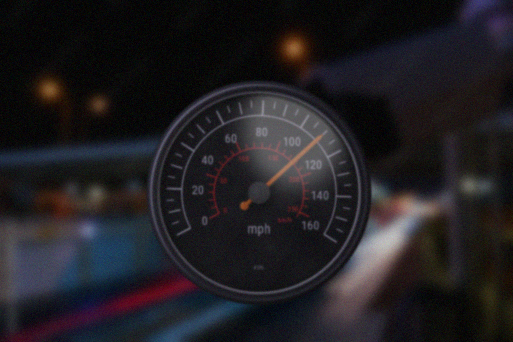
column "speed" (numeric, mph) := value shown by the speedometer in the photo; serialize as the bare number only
110
